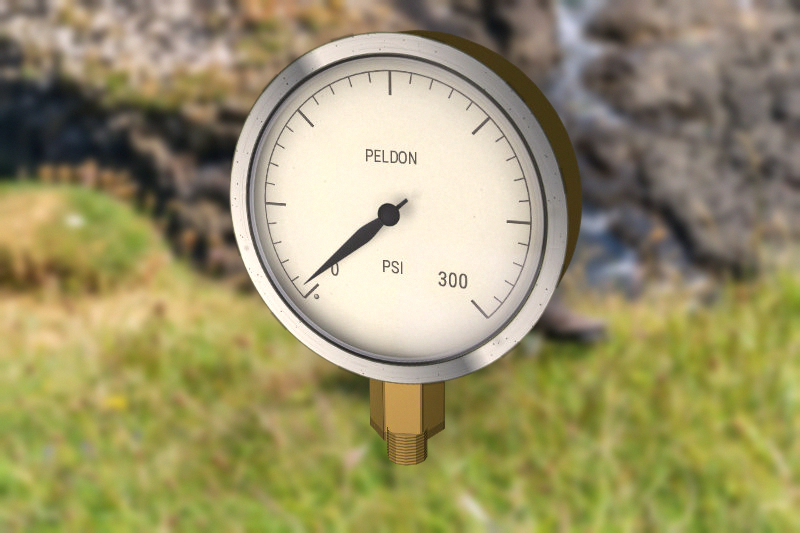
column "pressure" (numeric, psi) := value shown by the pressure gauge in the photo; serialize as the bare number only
5
